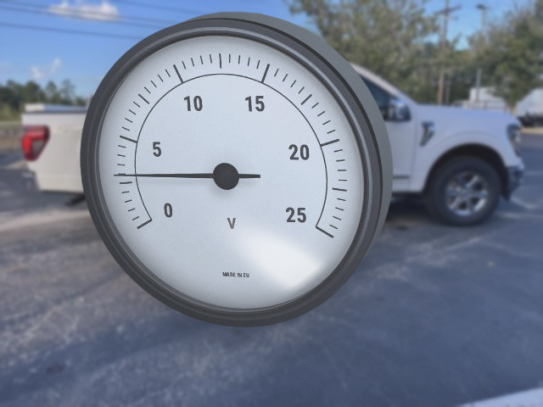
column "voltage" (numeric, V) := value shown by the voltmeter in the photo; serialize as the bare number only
3
